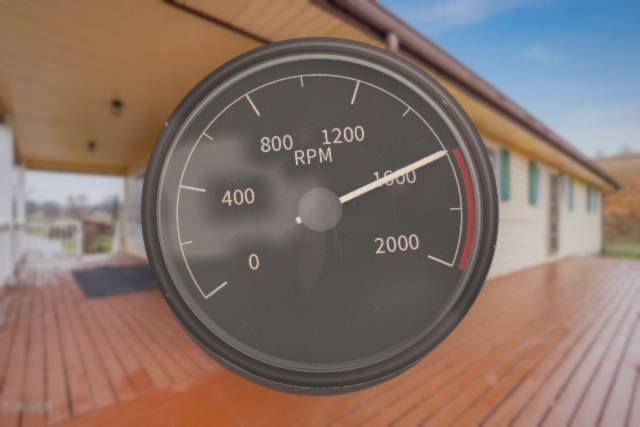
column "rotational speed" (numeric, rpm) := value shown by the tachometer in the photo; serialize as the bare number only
1600
